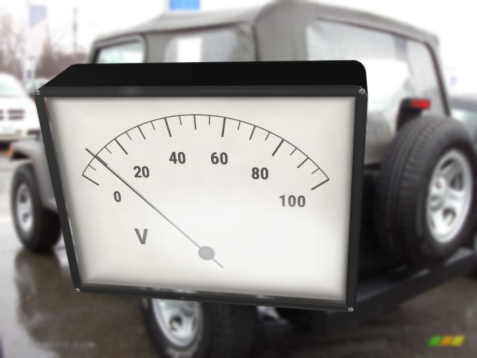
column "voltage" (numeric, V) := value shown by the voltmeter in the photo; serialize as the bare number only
10
